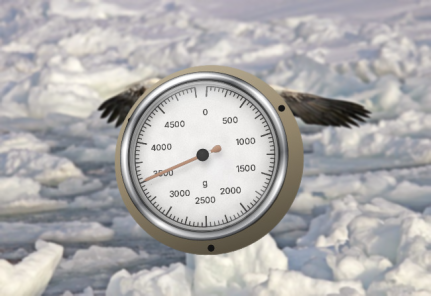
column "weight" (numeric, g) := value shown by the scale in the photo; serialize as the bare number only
3500
